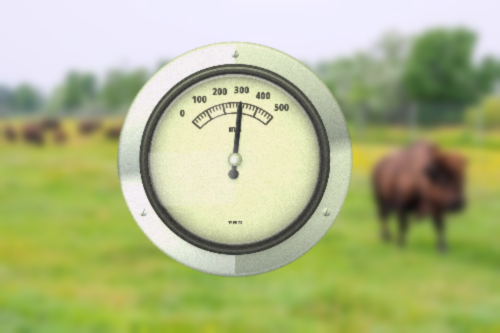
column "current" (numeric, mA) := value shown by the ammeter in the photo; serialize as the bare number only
300
